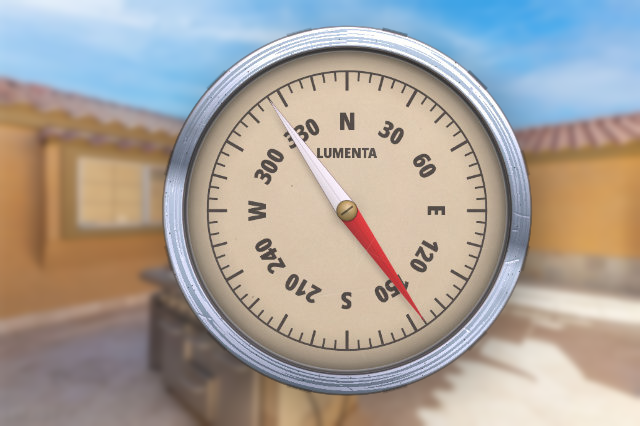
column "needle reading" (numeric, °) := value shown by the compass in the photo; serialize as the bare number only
145
